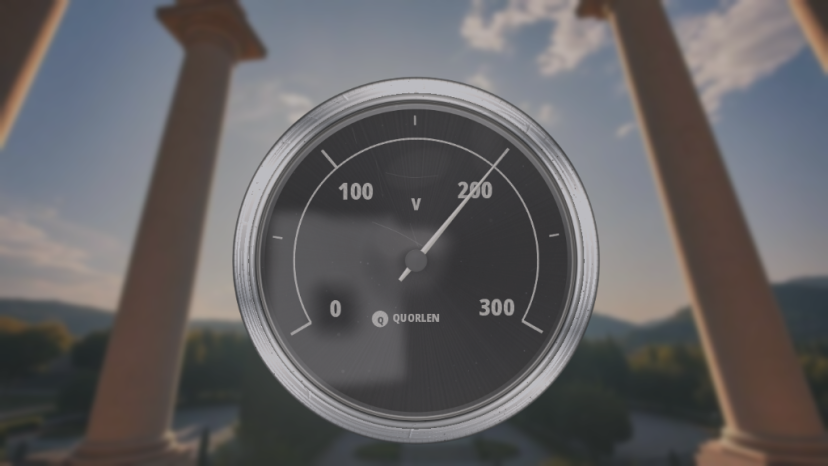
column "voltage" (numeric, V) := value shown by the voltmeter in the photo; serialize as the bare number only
200
